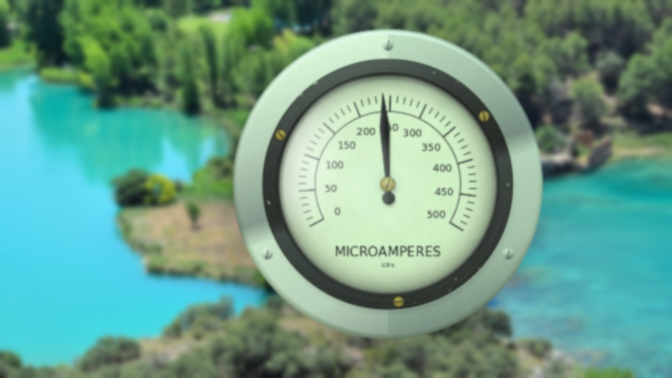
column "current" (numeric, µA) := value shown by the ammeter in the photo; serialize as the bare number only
240
